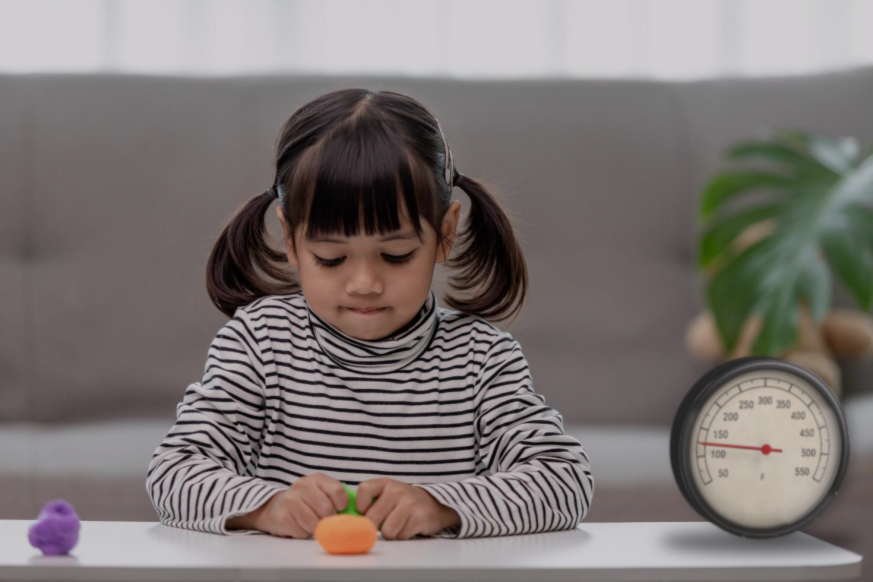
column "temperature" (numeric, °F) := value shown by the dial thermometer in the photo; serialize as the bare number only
125
